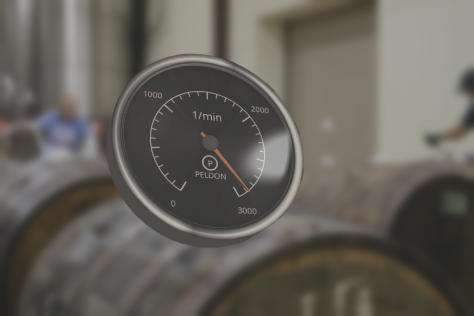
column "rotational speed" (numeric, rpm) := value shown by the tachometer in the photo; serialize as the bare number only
2900
